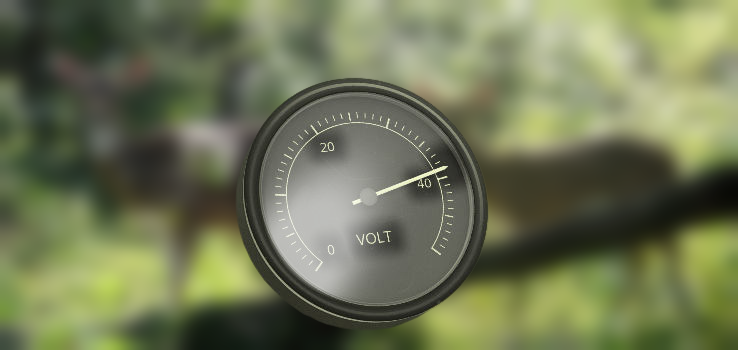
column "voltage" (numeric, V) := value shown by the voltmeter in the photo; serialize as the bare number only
39
